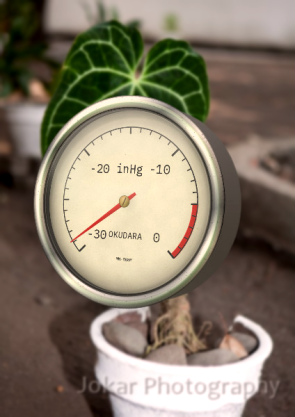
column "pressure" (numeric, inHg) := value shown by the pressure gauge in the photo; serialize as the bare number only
-29
